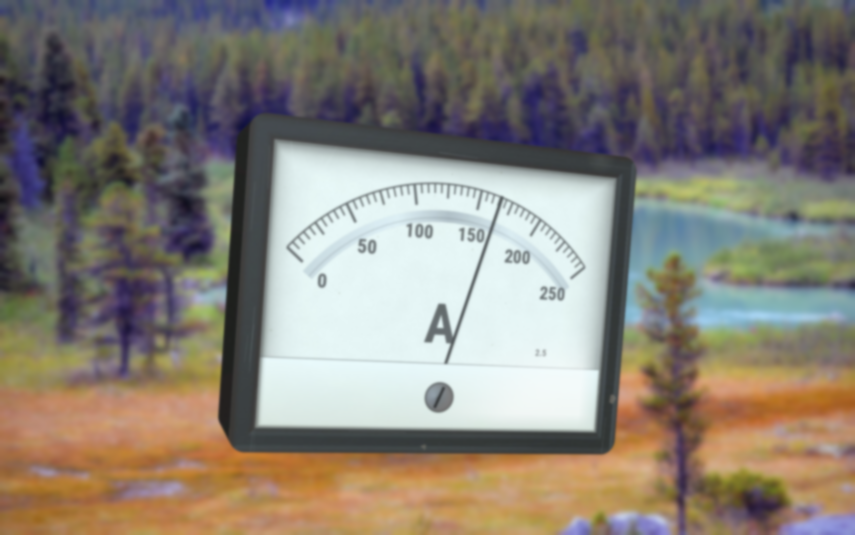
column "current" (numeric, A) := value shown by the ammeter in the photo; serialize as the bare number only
165
